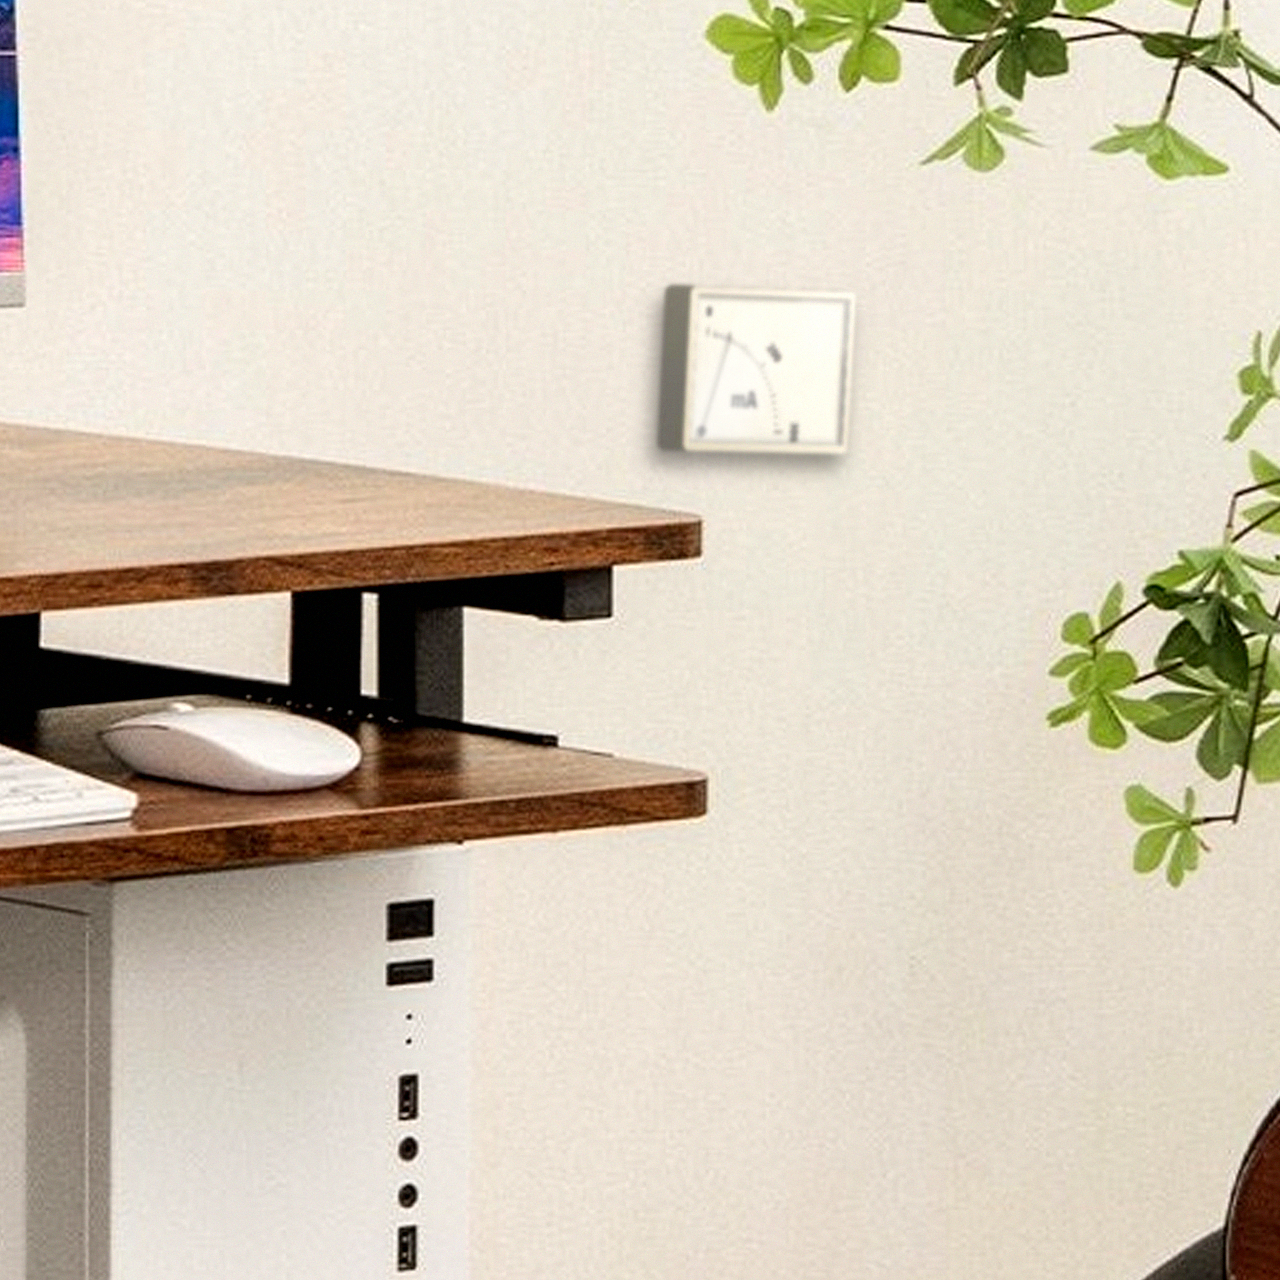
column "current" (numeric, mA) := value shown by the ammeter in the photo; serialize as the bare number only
100
